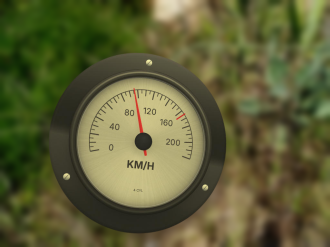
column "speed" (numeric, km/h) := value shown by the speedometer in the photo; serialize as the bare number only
95
